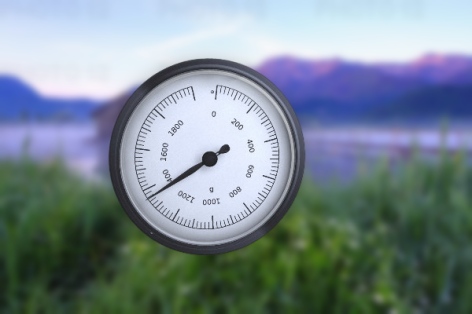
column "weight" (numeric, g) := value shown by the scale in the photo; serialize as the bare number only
1360
